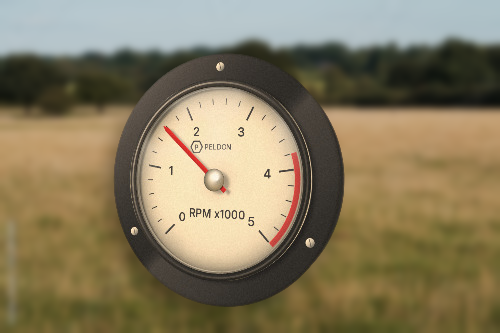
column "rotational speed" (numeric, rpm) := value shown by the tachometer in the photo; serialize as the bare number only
1600
